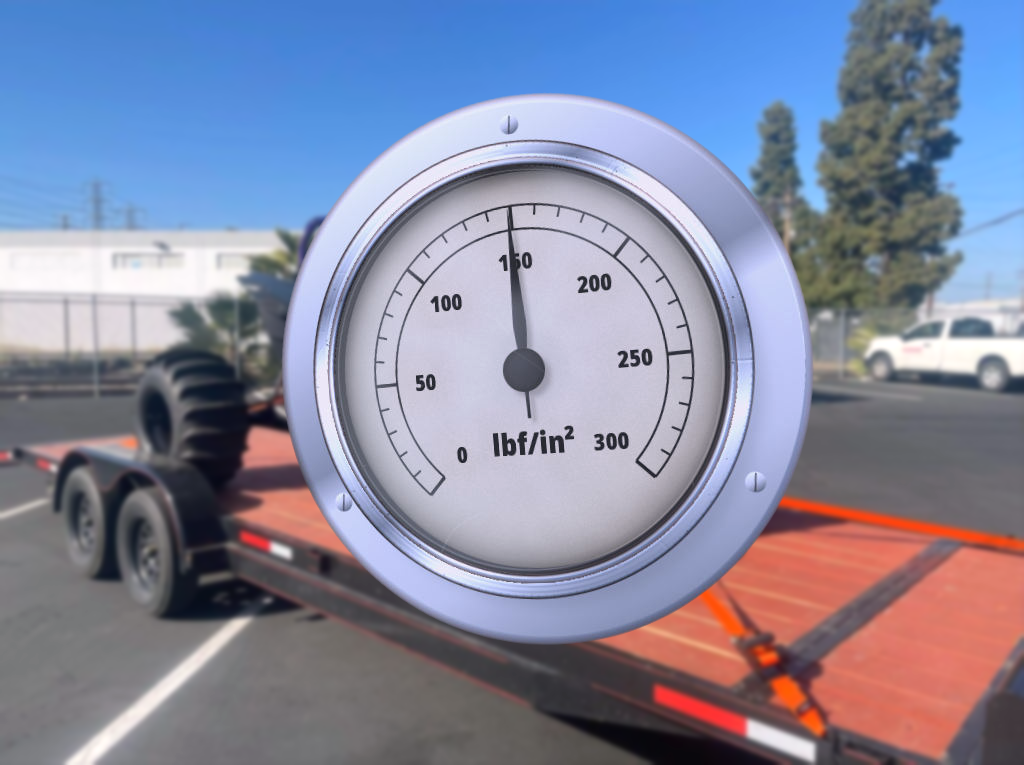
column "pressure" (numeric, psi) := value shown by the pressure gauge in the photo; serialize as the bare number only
150
